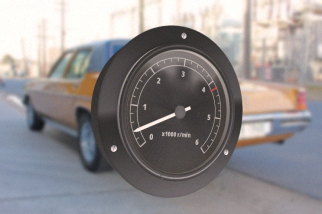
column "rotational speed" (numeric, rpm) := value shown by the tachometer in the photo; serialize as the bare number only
400
